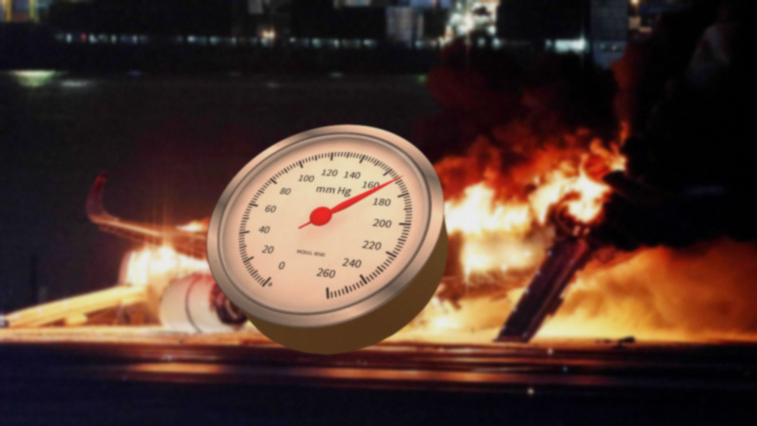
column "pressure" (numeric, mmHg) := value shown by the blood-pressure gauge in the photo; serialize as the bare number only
170
